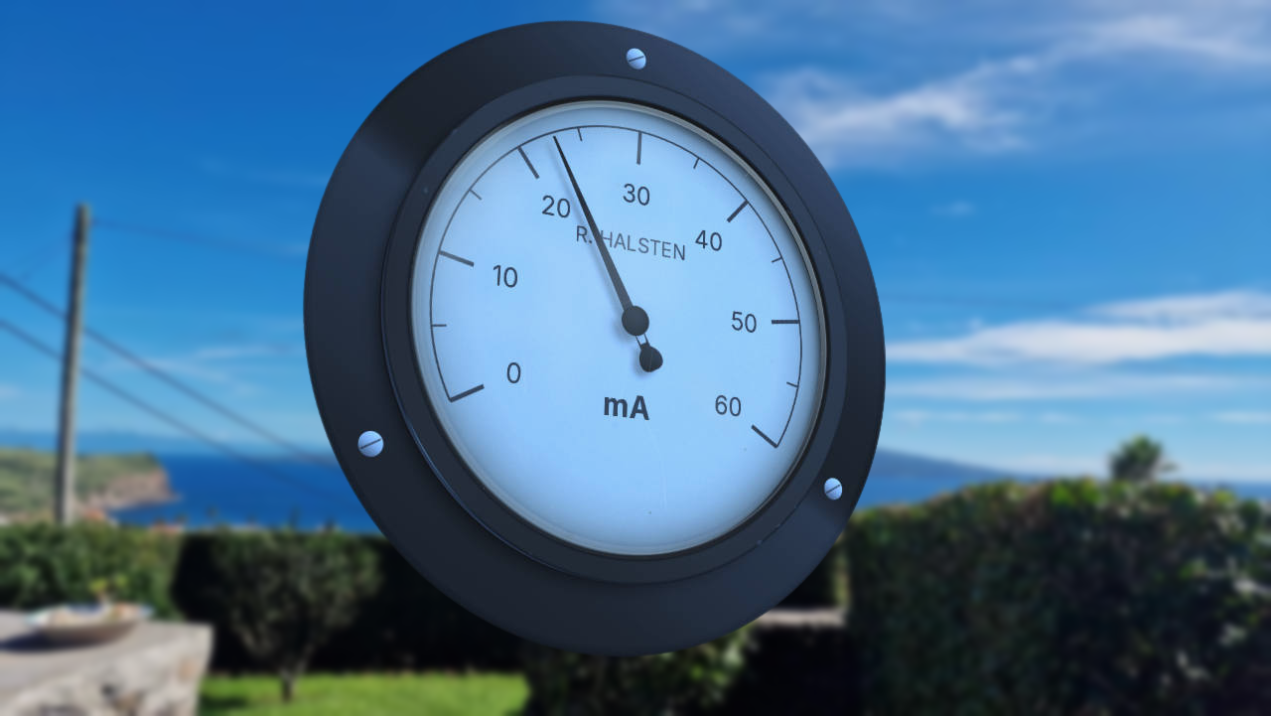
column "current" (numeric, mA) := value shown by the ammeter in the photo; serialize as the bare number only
22.5
